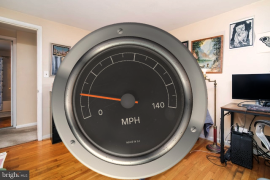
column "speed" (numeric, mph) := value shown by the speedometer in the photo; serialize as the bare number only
20
